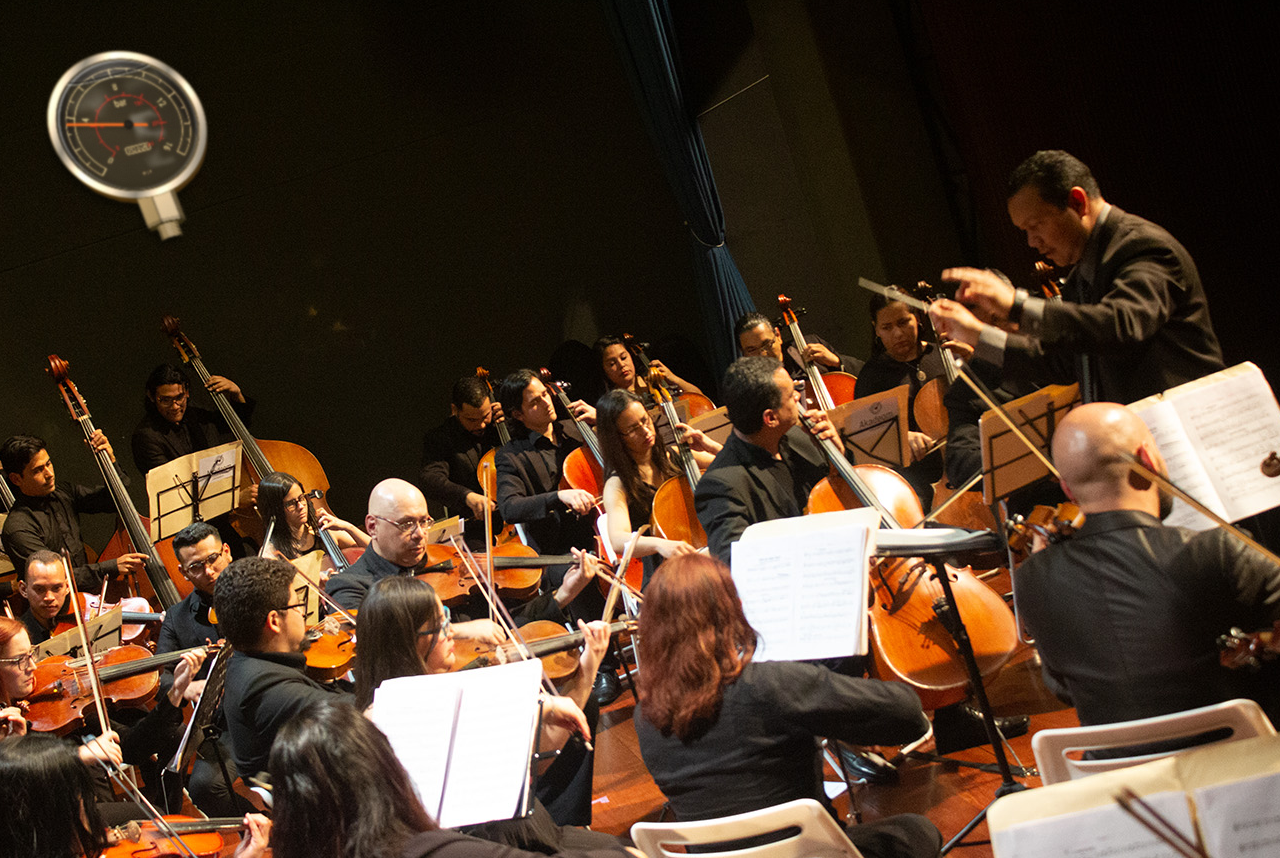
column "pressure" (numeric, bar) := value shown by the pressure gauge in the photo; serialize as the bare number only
3.5
